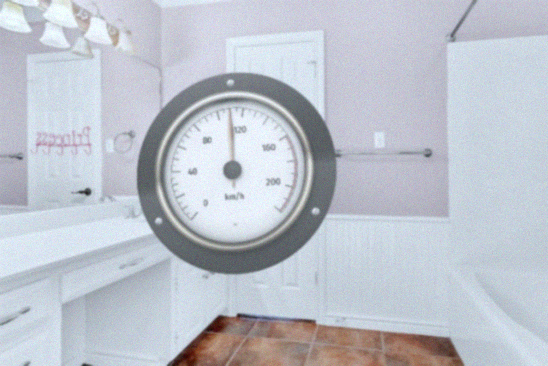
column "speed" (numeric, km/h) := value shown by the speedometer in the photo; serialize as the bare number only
110
